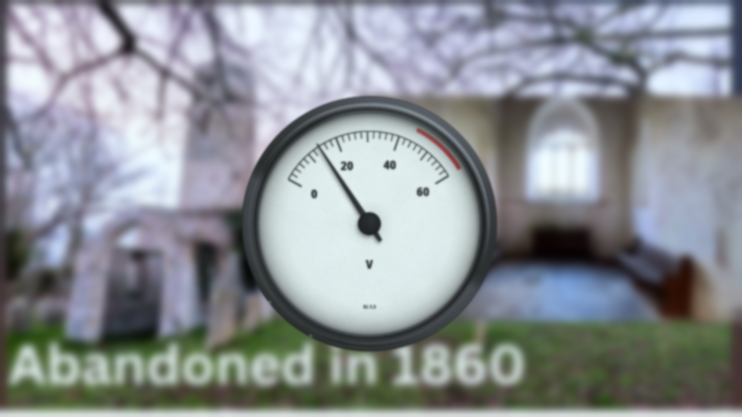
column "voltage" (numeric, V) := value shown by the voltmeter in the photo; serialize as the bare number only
14
